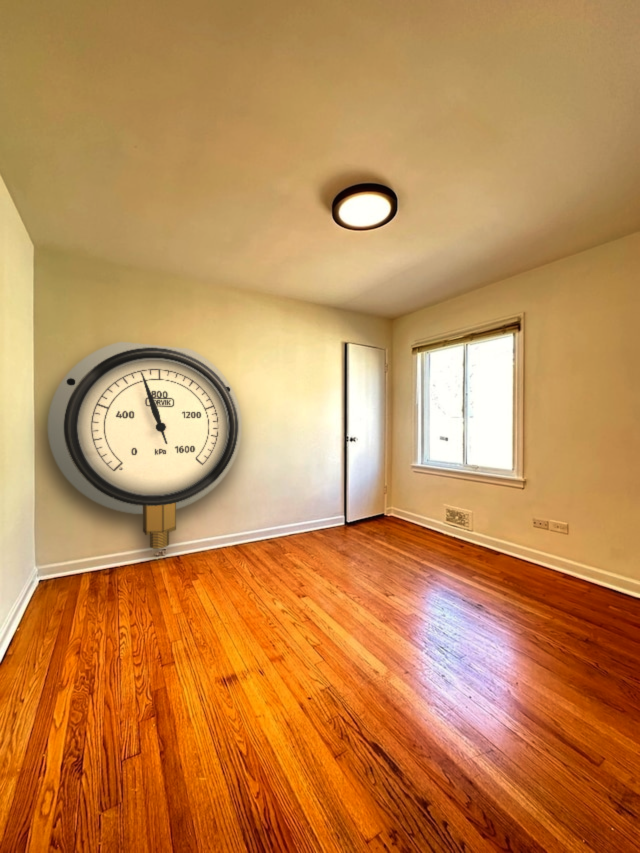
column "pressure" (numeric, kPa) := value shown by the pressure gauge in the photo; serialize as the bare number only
700
